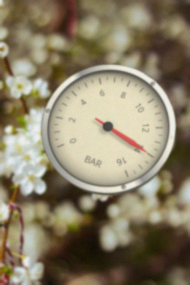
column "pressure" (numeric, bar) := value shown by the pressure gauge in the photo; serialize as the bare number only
14
